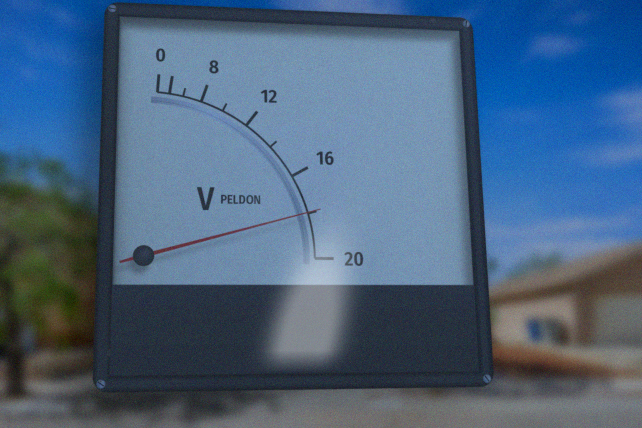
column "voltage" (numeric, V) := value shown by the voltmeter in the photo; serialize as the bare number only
18
